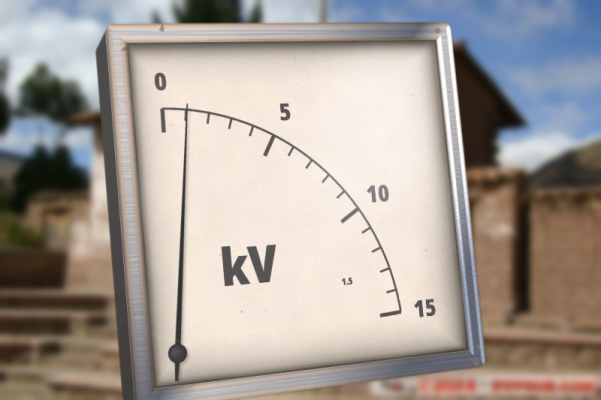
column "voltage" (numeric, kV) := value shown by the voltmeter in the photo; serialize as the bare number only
1
